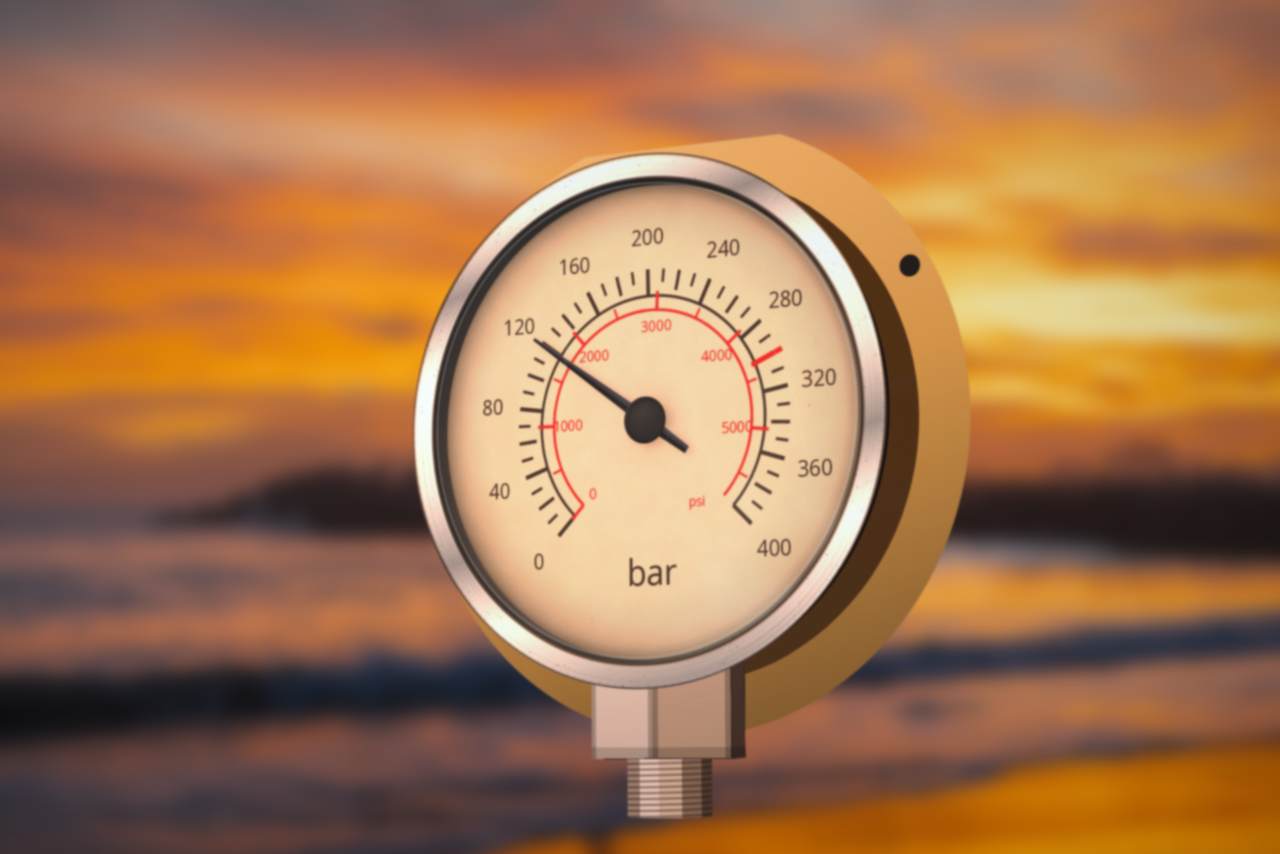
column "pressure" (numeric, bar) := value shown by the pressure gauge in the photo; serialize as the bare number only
120
